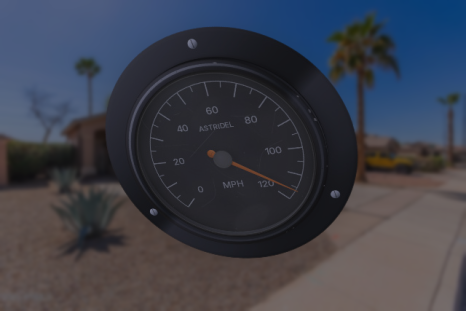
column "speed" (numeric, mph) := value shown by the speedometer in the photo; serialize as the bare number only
115
